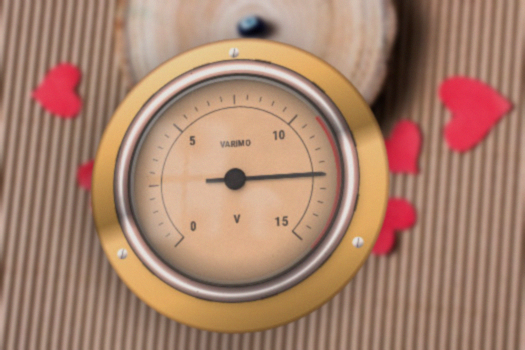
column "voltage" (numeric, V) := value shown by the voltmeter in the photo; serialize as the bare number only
12.5
